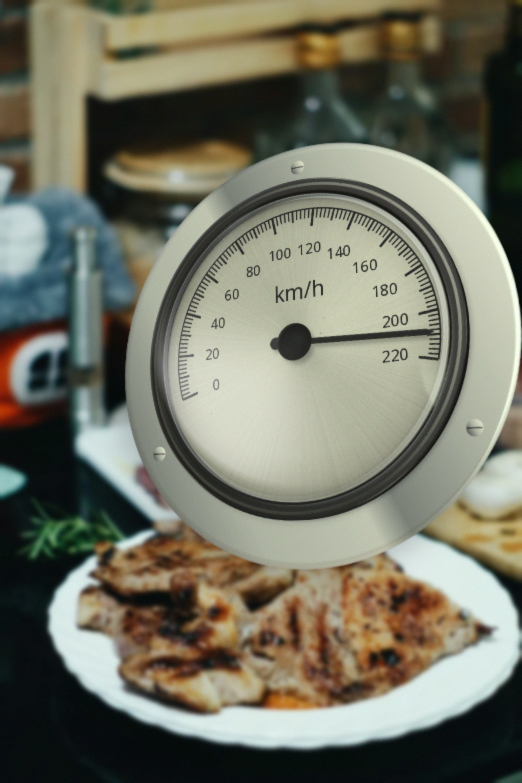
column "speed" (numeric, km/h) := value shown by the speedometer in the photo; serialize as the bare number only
210
